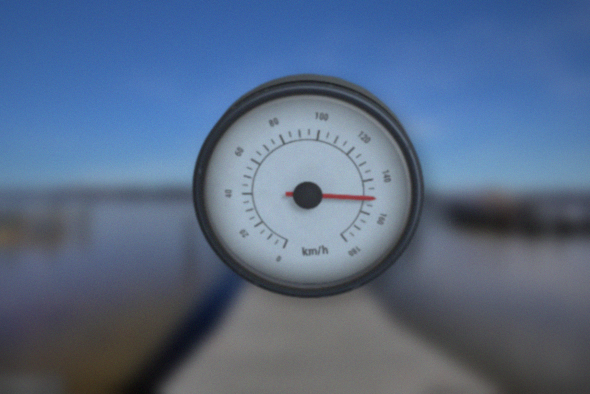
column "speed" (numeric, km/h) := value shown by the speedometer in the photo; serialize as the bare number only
150
